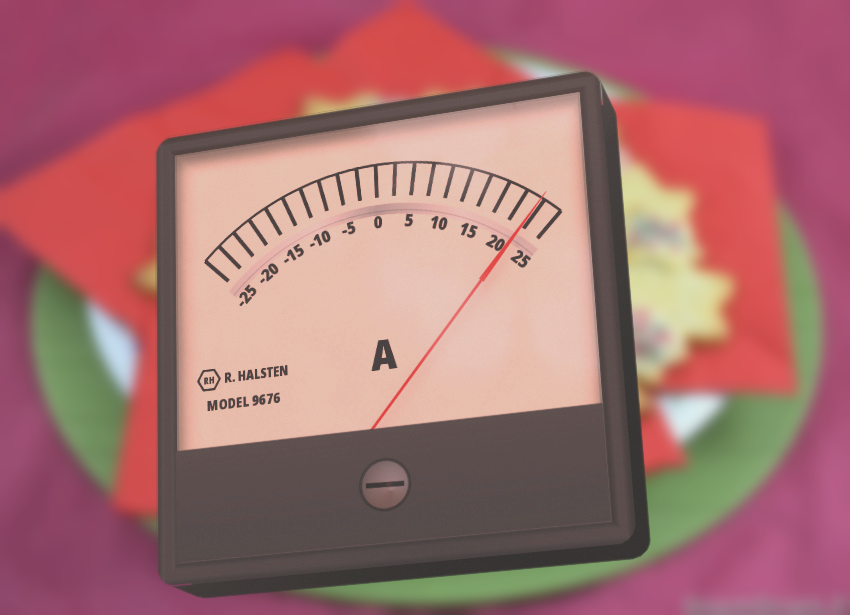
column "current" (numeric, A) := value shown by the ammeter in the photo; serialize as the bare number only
22.5
